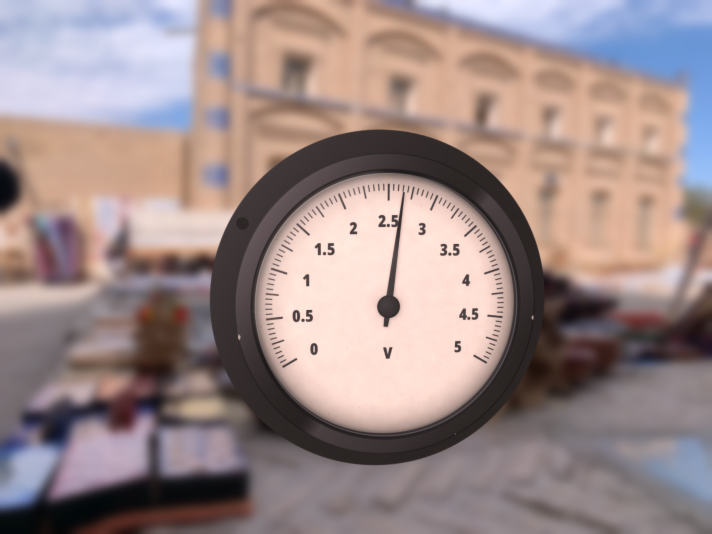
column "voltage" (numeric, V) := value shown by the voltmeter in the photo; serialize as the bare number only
2.65
